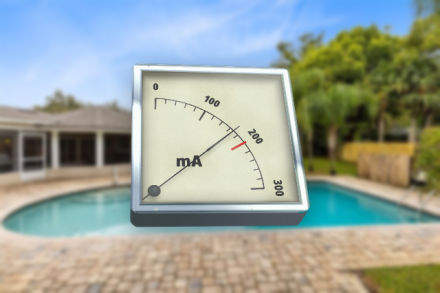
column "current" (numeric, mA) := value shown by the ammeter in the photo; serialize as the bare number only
170
